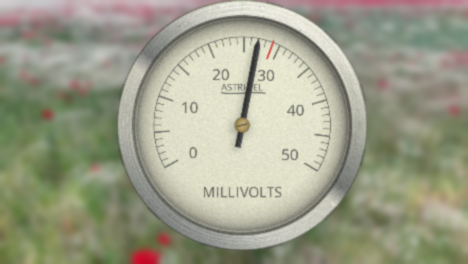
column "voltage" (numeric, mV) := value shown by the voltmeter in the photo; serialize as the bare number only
27
